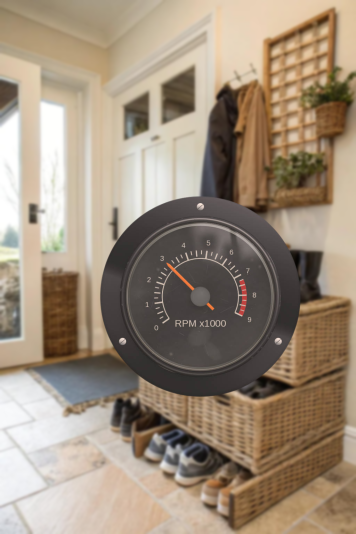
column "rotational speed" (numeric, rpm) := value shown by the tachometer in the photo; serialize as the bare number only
3000
